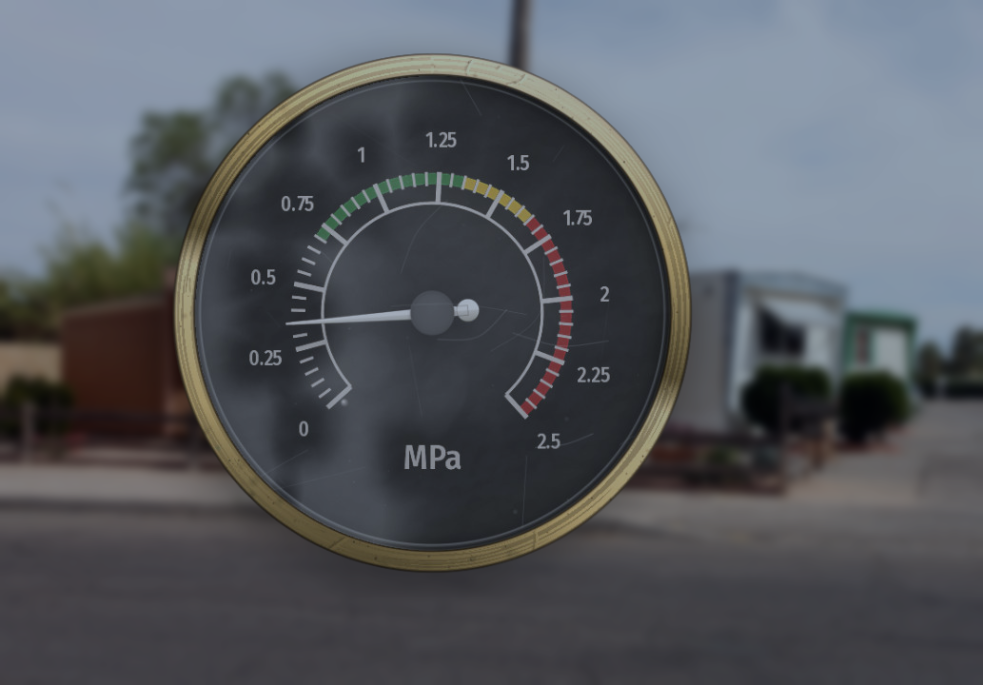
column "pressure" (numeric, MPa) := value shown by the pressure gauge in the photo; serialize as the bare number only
0.35
